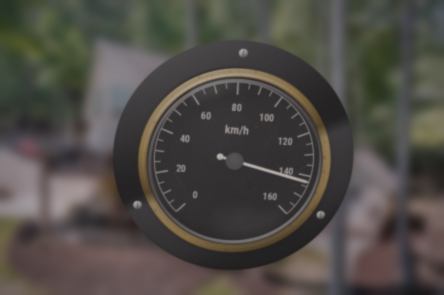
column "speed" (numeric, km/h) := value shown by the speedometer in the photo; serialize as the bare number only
142.5
